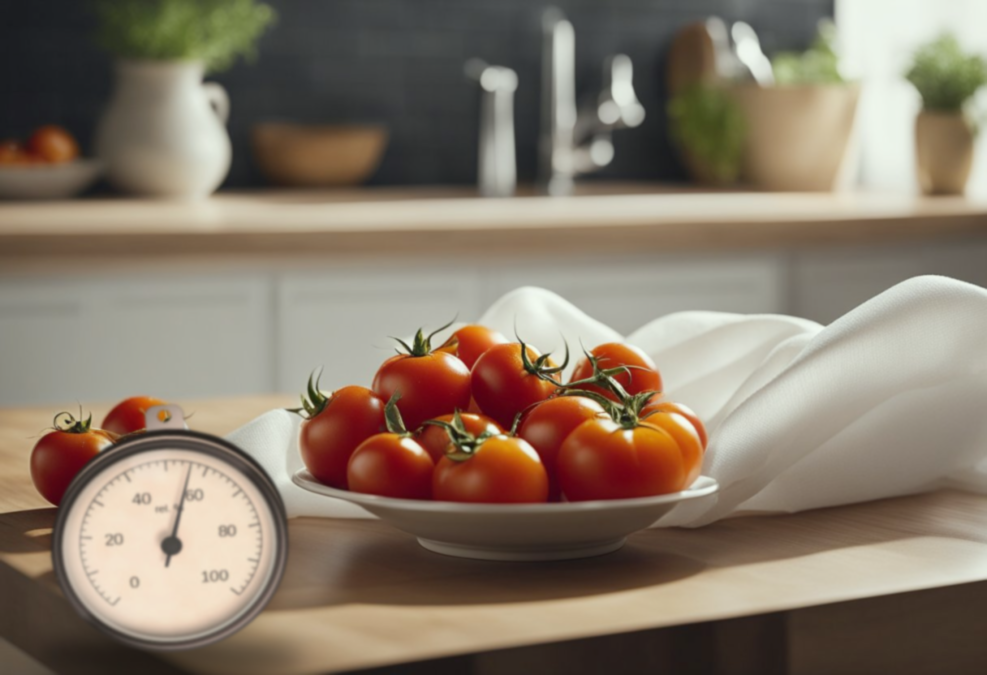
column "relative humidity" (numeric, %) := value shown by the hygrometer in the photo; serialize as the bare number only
56
